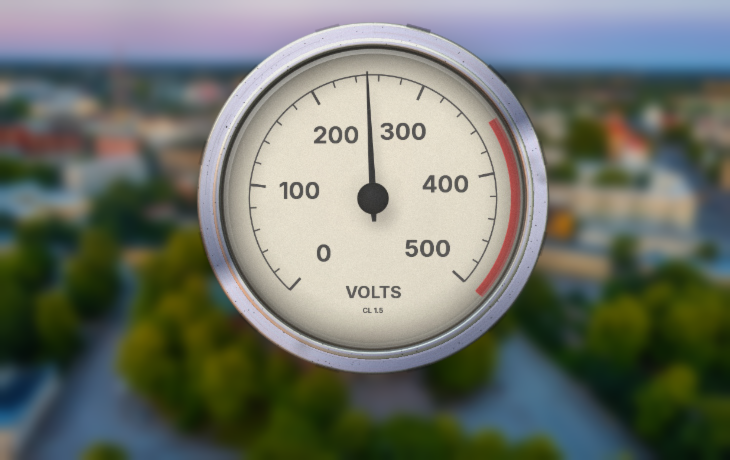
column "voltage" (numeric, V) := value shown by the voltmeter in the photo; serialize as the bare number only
250
